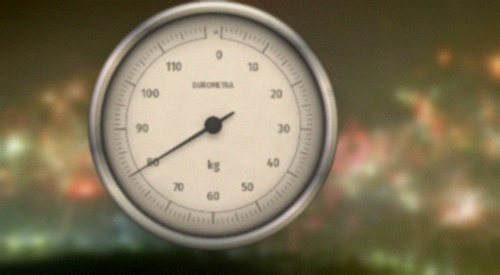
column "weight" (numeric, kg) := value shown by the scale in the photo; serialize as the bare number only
80
